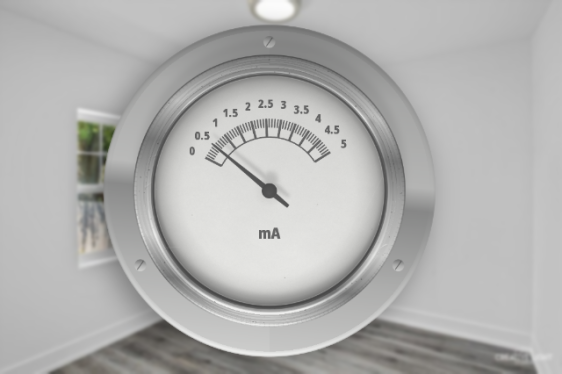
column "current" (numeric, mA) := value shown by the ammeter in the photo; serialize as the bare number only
0.5
